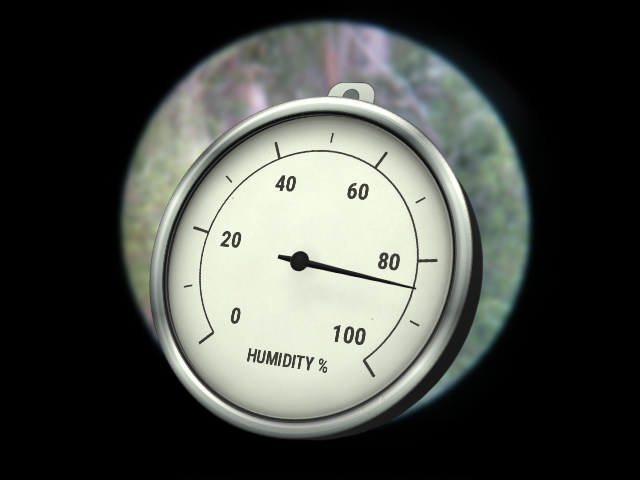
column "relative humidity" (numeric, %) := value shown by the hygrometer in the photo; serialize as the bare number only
85
